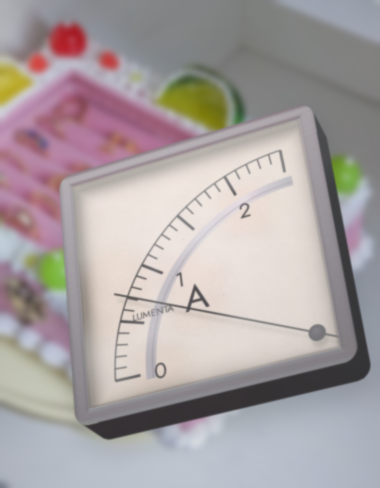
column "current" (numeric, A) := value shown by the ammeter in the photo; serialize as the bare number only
0.7
